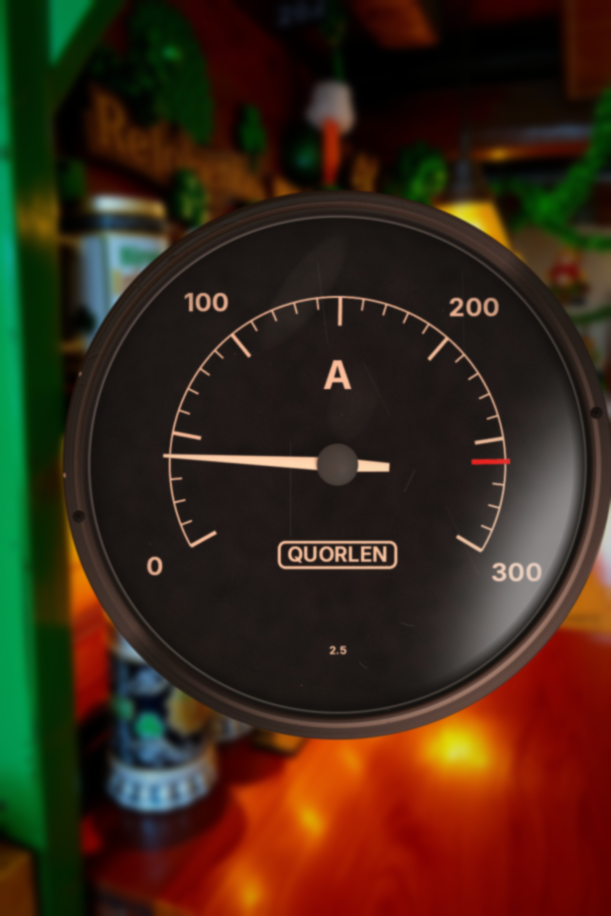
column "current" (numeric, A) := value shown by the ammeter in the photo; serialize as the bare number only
40
